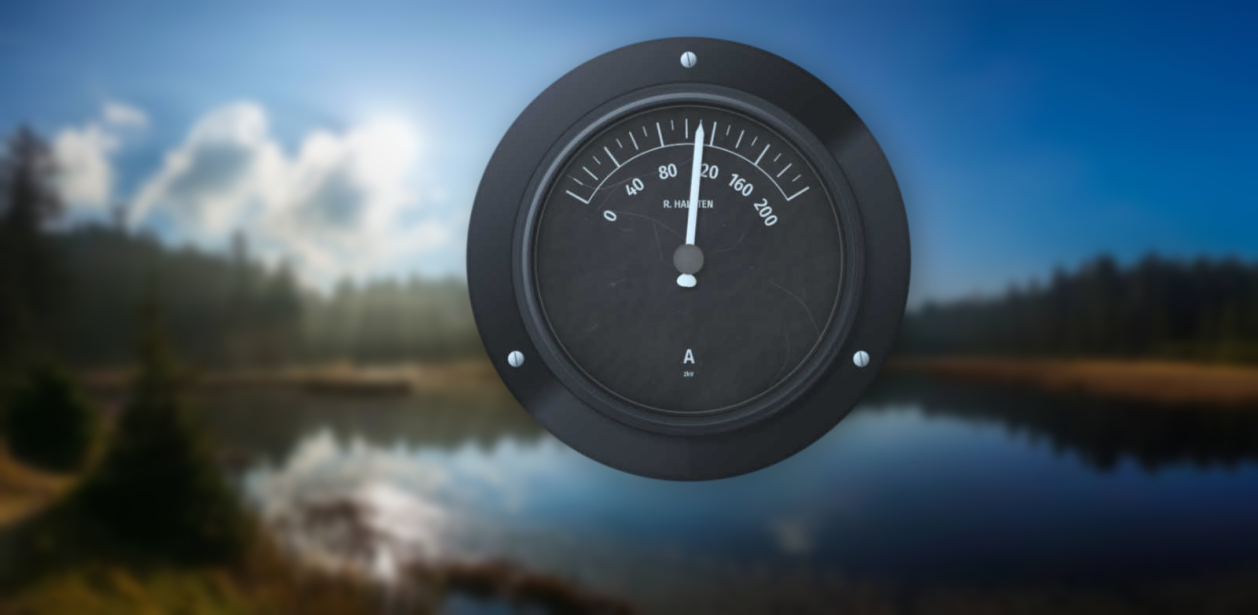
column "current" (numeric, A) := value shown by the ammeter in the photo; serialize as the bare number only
110
